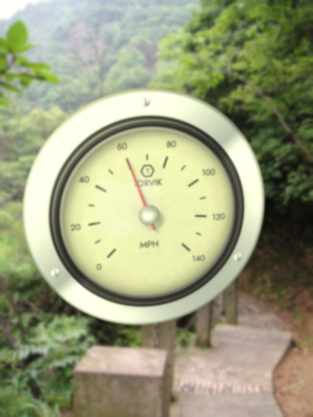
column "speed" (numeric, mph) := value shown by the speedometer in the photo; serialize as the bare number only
60
